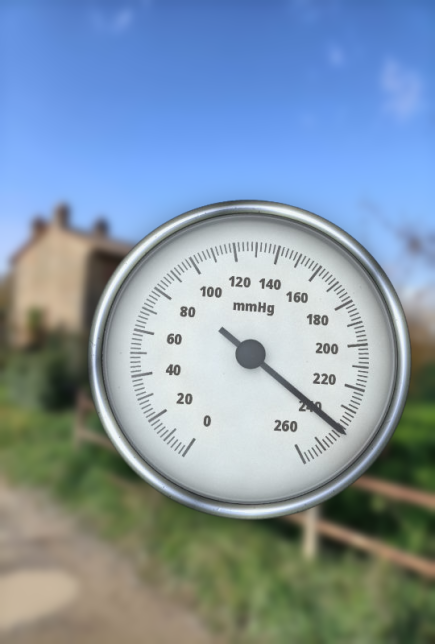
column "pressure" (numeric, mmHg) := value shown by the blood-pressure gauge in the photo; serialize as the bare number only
240
